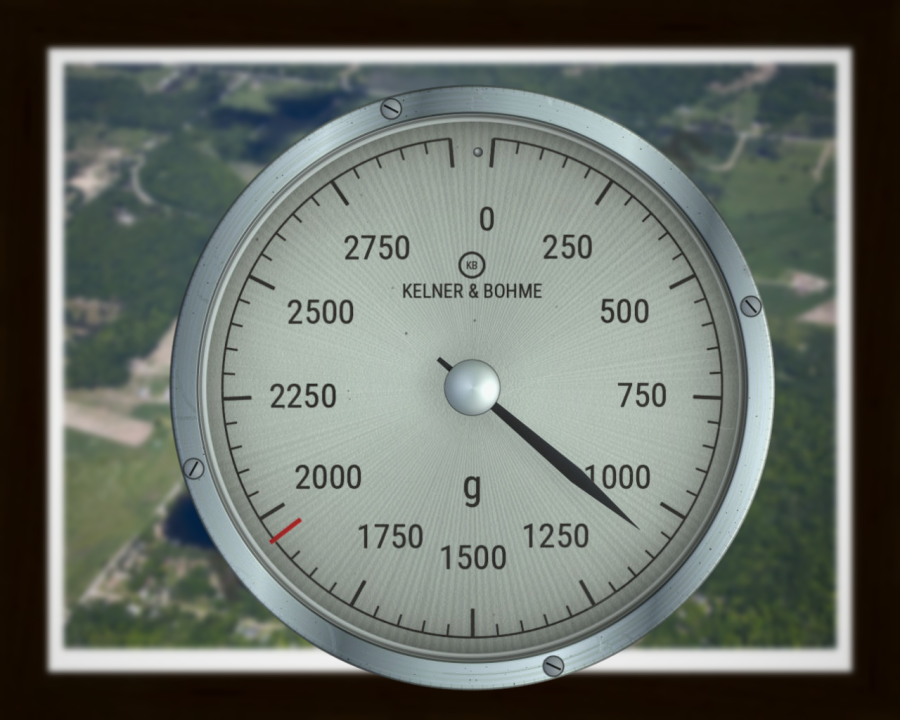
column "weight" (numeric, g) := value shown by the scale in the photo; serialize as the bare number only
1075
